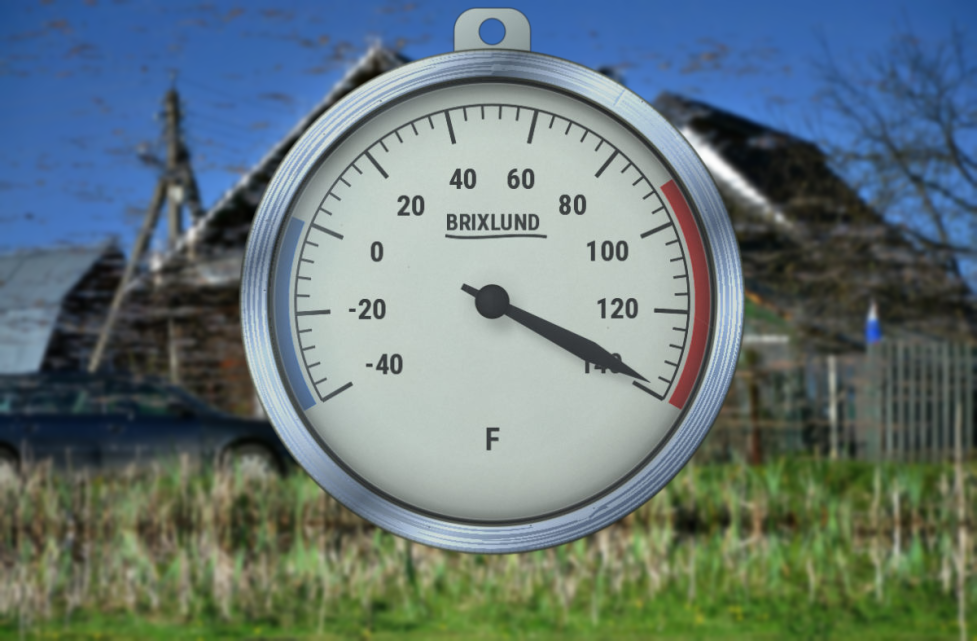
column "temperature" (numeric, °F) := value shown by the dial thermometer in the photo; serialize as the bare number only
138
